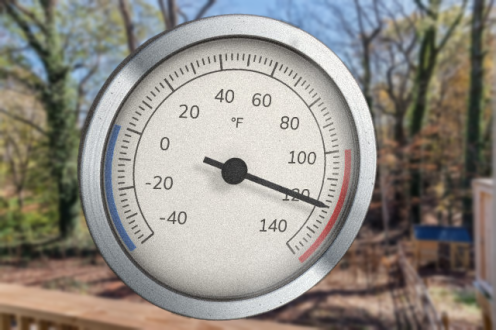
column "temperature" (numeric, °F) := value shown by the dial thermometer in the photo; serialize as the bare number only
120
